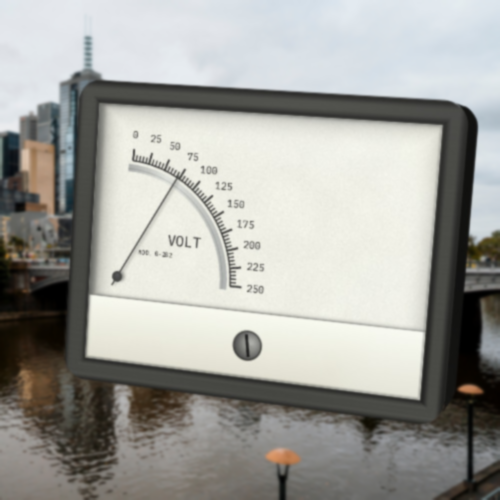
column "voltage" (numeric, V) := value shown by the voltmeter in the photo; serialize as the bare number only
75
